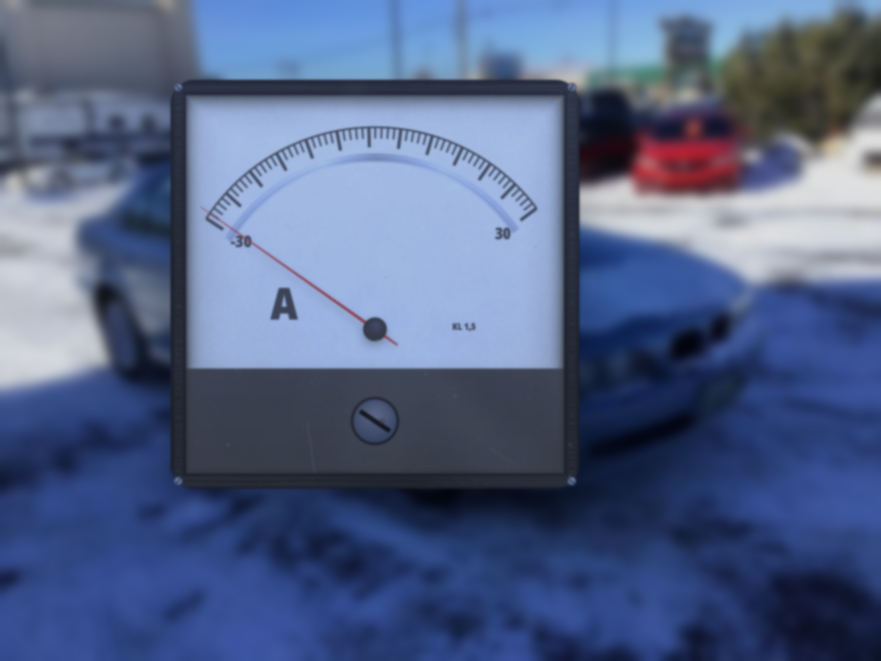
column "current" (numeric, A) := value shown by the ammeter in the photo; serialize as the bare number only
-29
